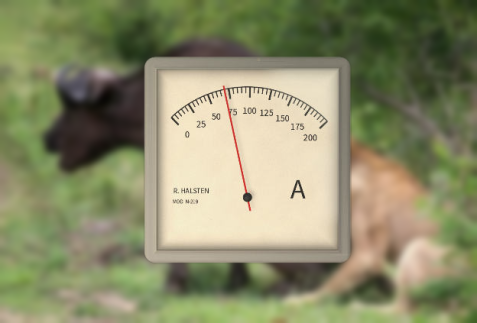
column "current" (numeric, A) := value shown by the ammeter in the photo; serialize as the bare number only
70
